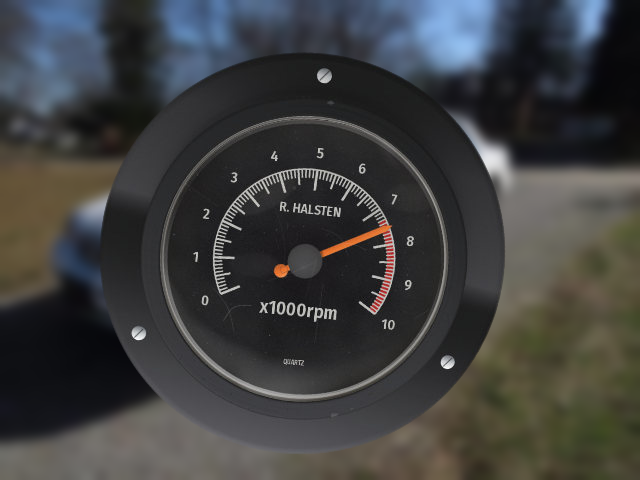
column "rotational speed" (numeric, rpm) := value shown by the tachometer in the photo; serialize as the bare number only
7500
